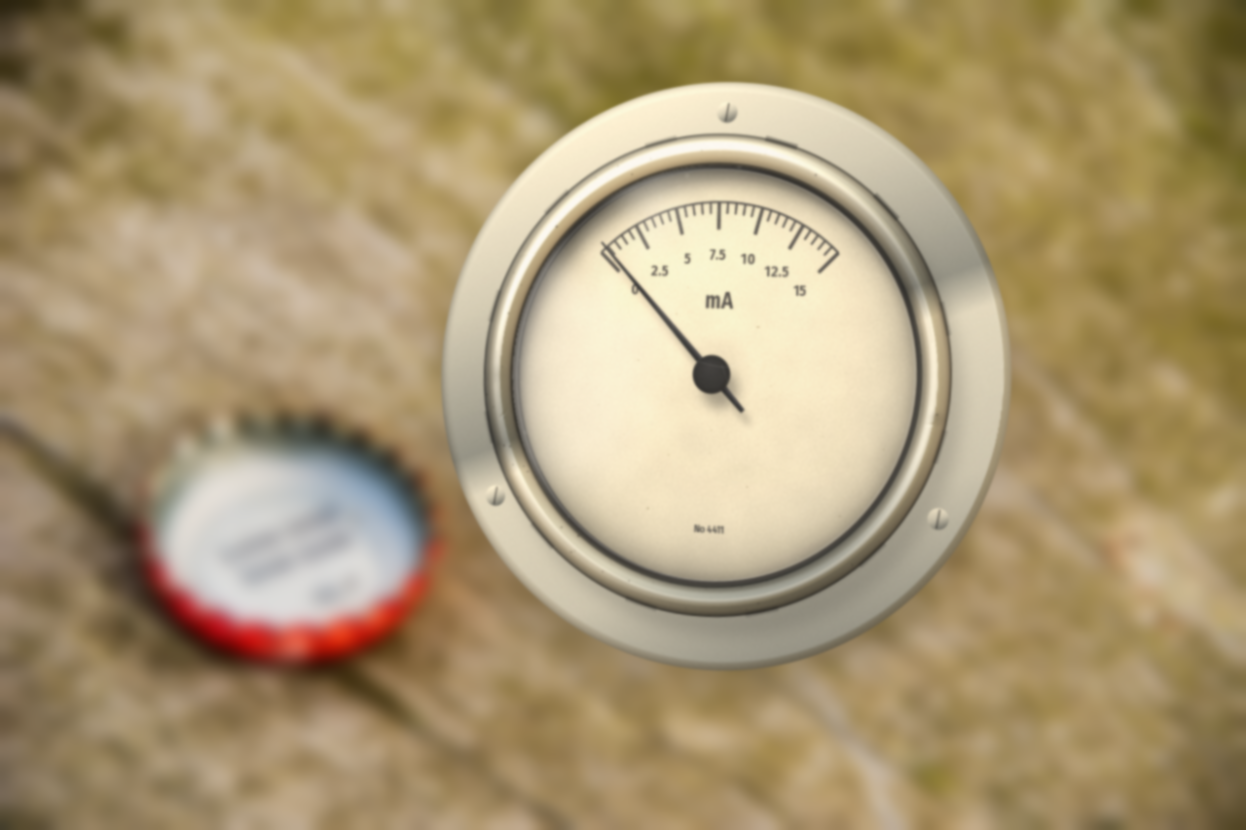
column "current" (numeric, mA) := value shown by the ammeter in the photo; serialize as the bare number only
0.5
